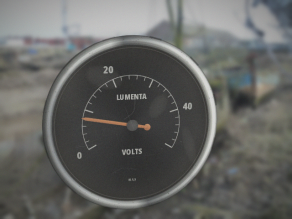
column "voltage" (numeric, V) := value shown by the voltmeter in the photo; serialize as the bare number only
8
